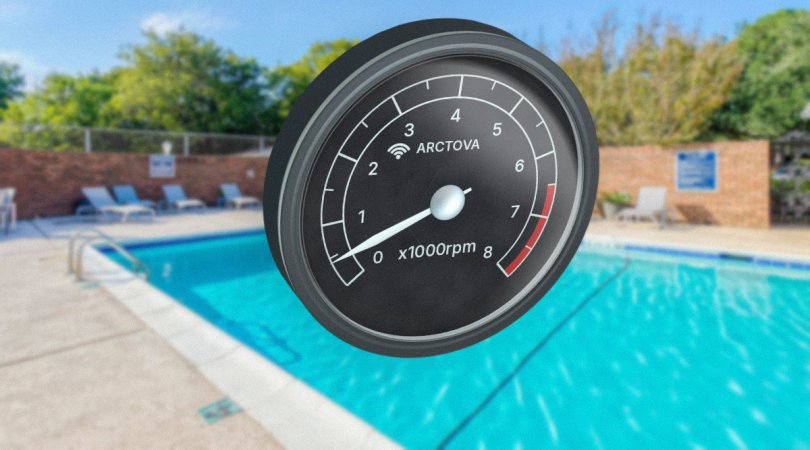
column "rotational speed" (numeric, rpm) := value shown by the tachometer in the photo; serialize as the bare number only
500
